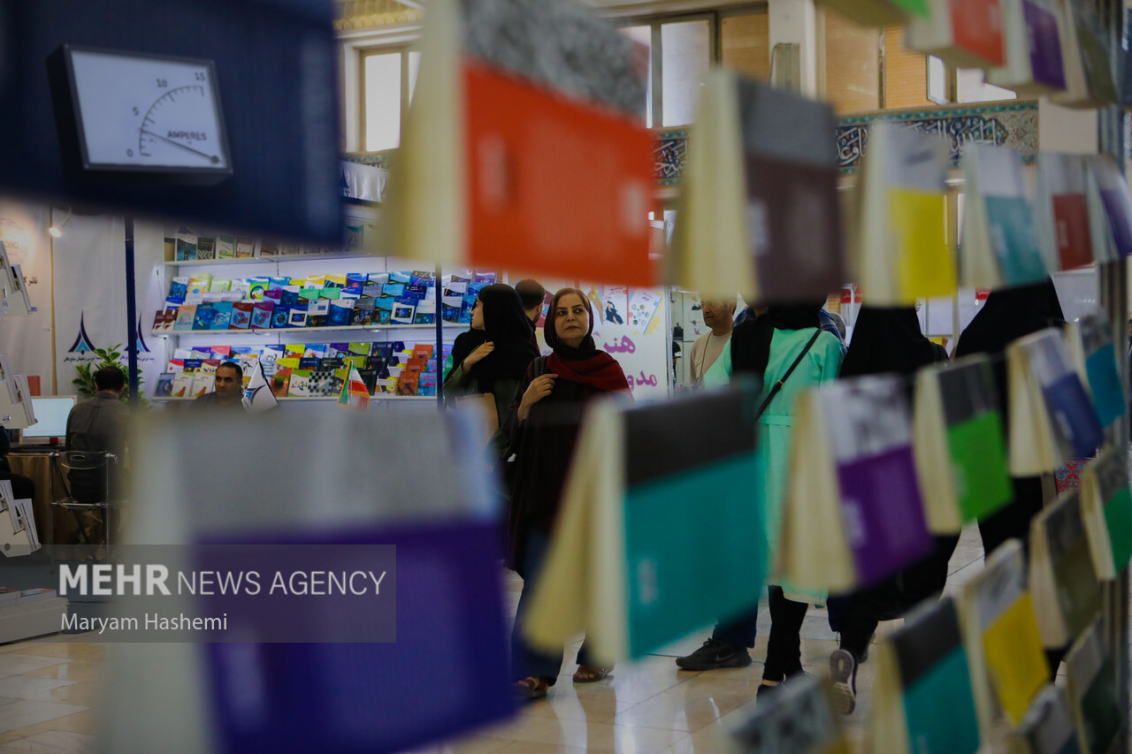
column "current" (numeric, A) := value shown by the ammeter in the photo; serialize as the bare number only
3
